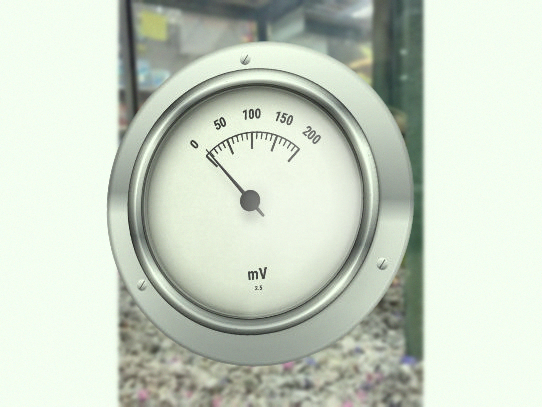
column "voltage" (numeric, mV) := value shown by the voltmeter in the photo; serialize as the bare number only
10
